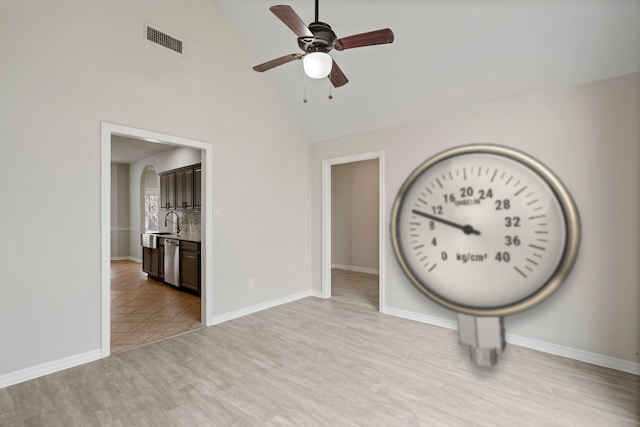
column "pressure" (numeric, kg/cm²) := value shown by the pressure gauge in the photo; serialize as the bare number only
10
